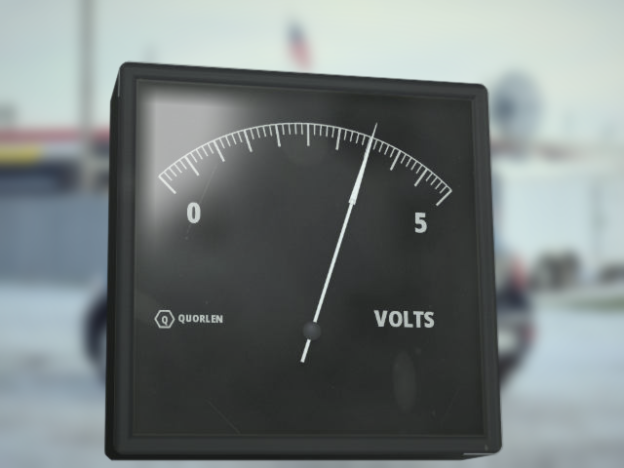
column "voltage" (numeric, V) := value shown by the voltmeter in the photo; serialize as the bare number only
3.5
